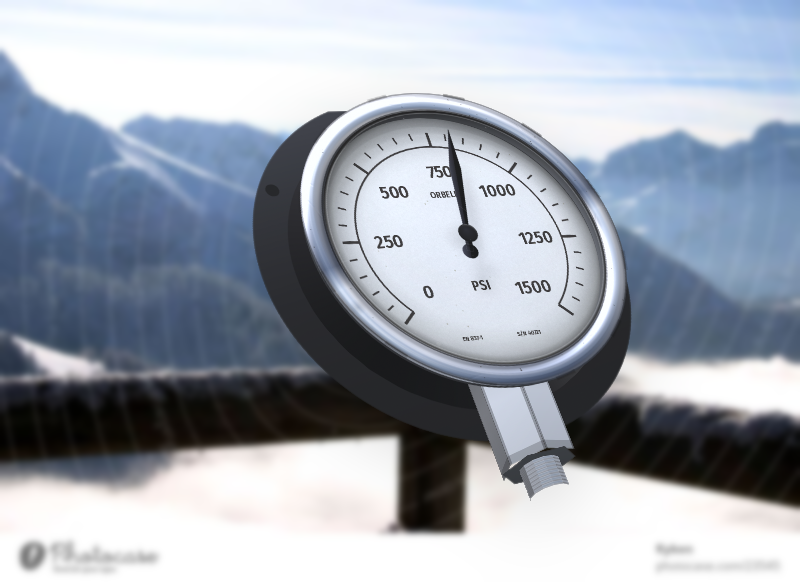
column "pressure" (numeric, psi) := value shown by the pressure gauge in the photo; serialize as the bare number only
800
